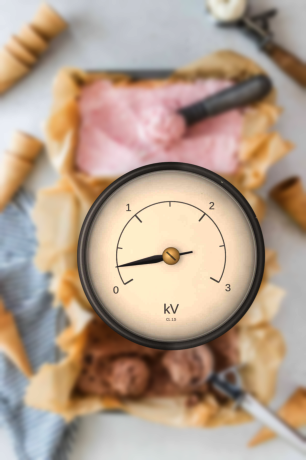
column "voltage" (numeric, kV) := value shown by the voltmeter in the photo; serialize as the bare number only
0.25
